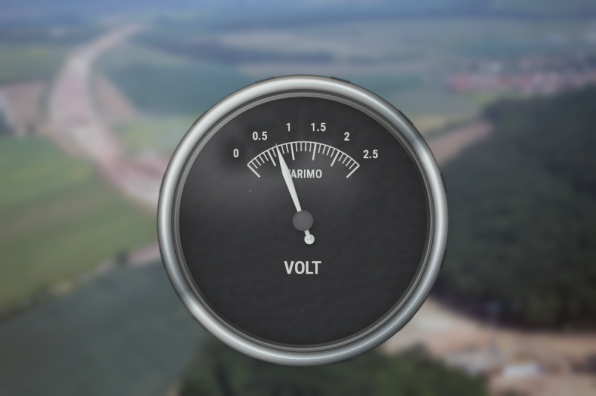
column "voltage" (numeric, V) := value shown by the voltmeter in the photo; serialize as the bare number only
0.7
